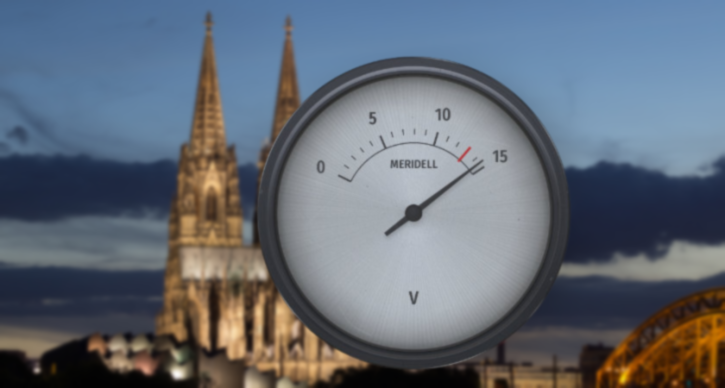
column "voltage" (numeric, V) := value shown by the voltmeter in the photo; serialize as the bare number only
14.5
